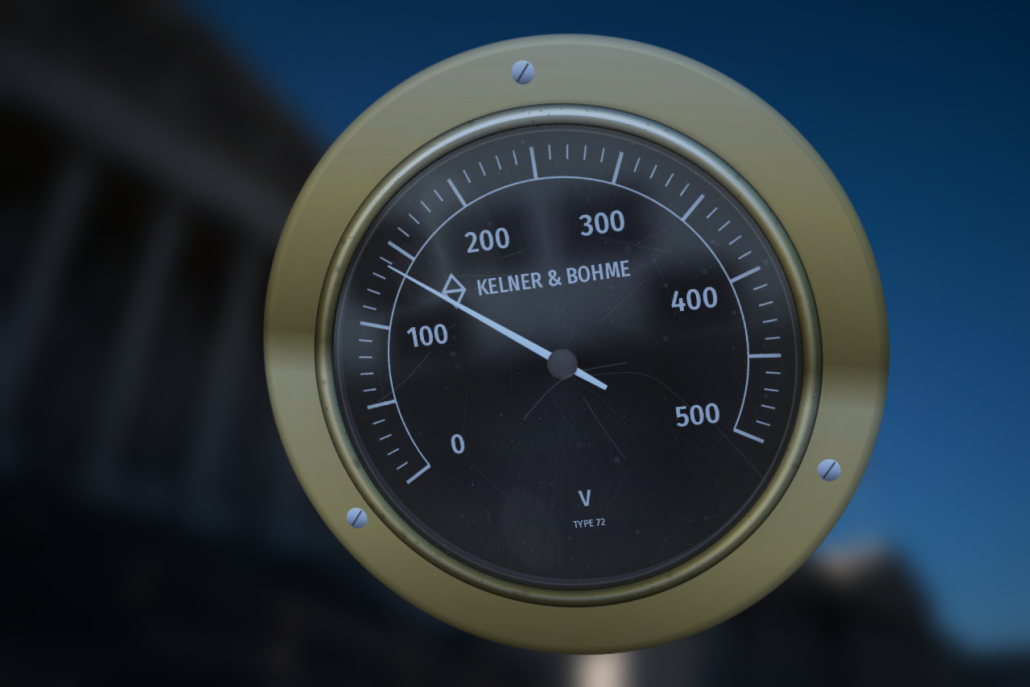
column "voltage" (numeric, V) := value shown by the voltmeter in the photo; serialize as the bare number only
140
